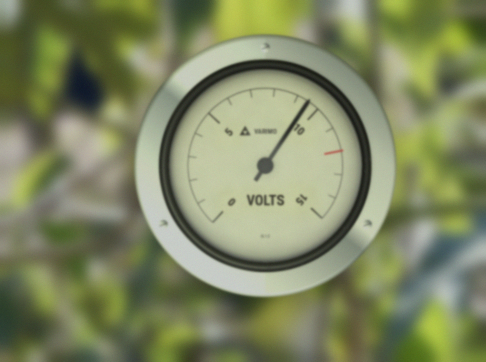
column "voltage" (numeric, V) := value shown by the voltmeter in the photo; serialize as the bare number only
9.5
